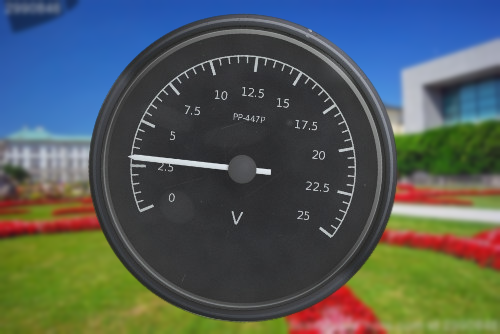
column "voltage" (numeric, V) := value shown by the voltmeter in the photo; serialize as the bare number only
3
